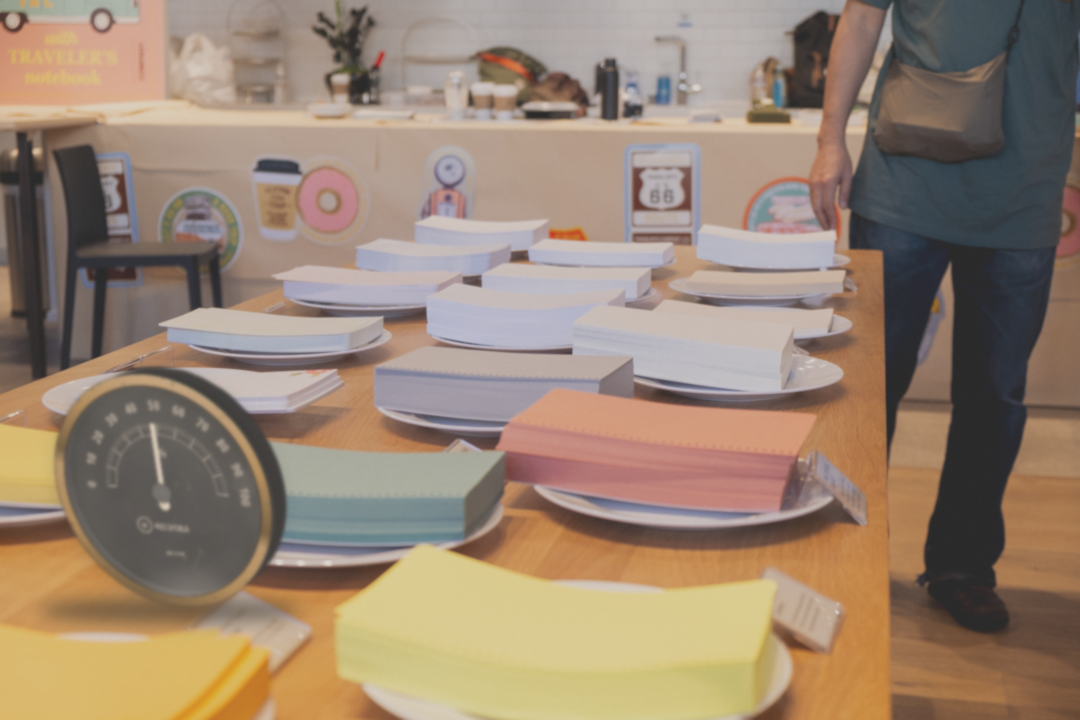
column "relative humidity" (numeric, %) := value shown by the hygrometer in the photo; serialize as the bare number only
50
